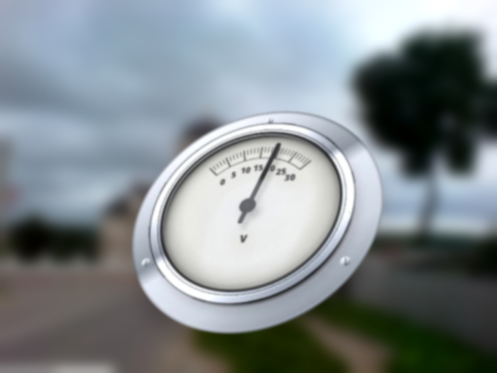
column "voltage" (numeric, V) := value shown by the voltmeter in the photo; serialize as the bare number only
20
